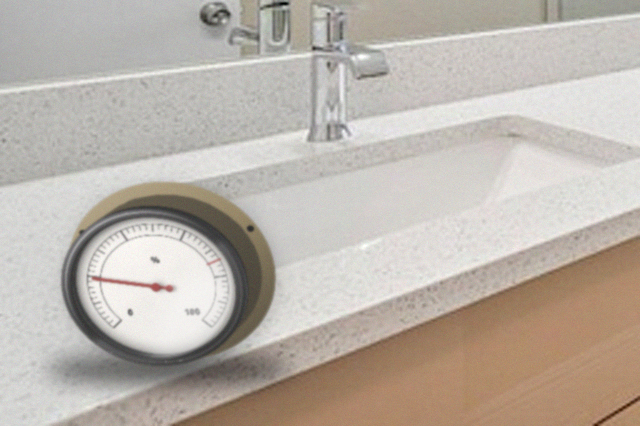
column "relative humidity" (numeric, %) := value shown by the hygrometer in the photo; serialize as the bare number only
20
